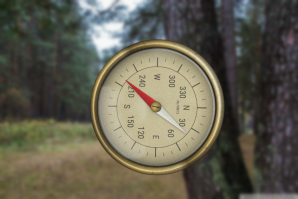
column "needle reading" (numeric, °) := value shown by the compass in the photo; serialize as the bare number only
220
